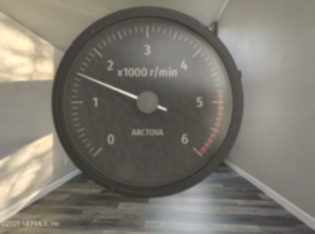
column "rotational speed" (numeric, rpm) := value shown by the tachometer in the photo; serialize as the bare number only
1500
